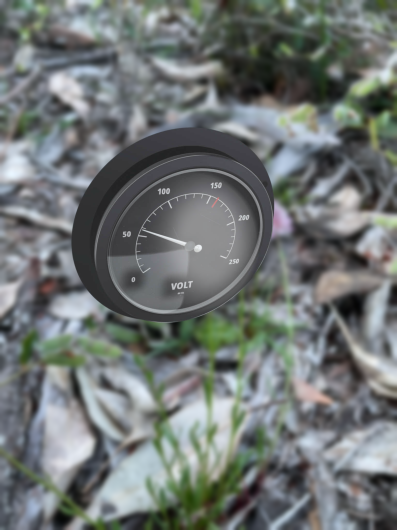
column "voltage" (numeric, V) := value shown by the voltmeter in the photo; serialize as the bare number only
60
